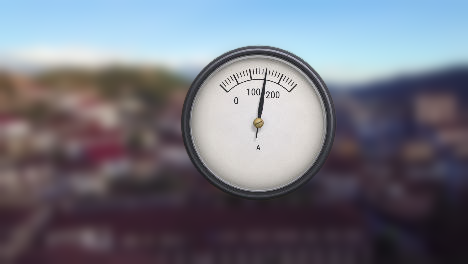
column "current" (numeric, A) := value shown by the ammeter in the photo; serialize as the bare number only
150
